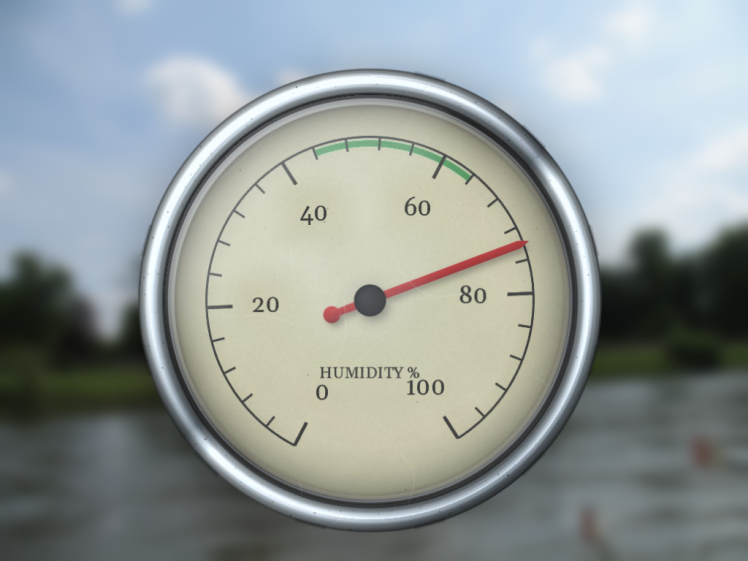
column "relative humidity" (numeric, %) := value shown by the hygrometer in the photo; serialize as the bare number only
74
